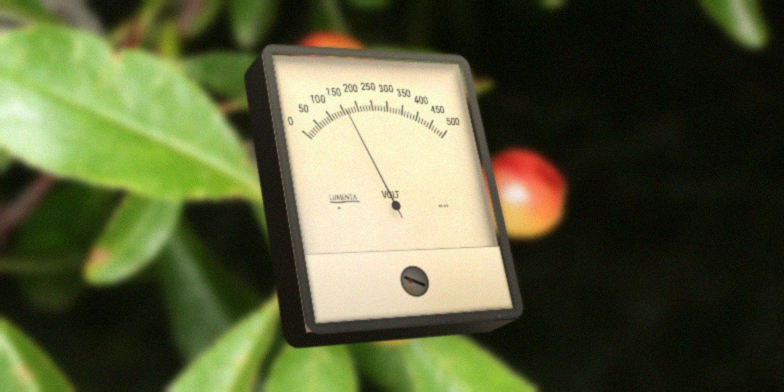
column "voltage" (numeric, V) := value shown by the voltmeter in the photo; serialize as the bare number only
150
